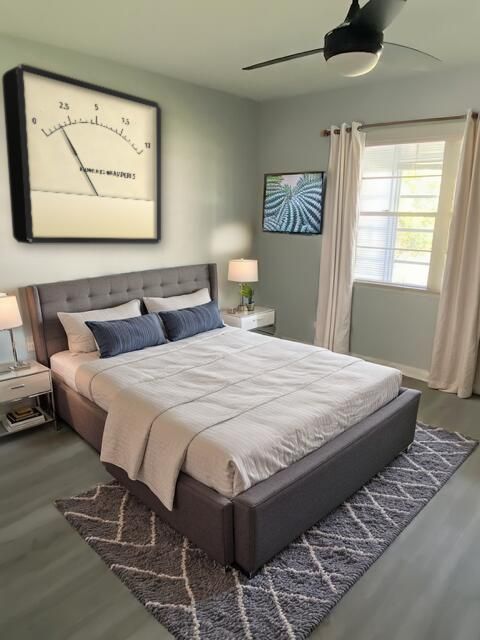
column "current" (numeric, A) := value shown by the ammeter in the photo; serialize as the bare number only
1.5
